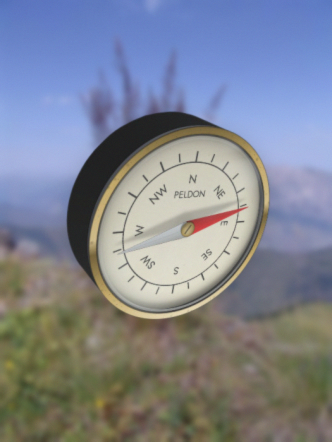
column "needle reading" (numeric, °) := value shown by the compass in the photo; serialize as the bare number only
75
